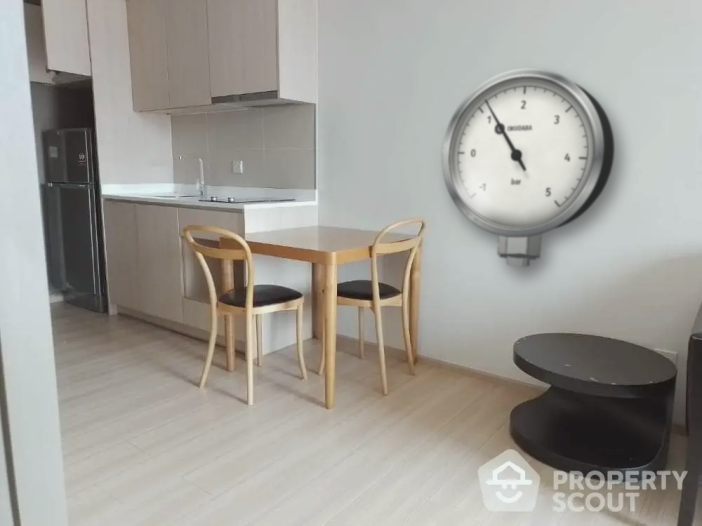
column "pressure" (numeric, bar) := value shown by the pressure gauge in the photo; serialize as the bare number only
1.2
